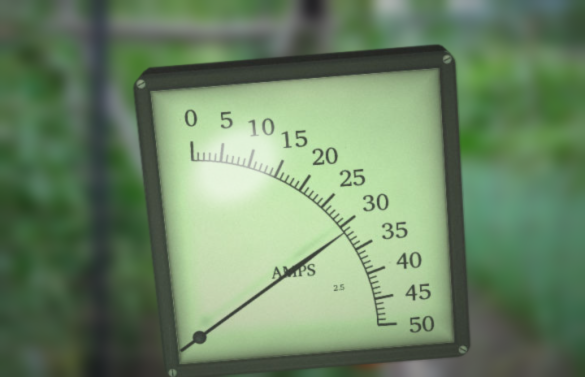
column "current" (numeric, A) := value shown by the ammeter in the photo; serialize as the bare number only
31
